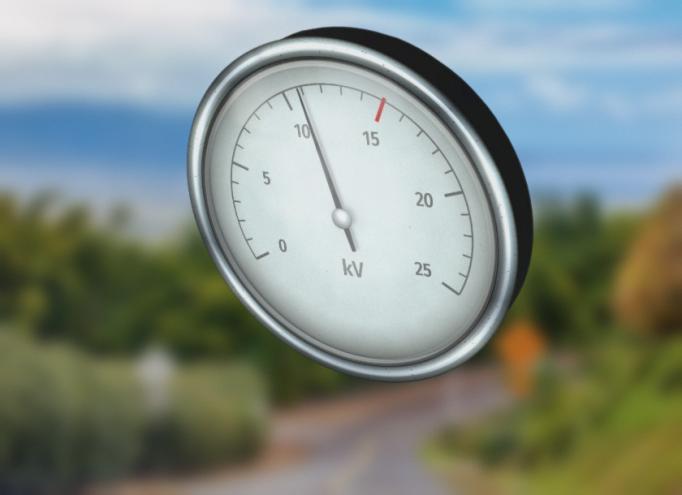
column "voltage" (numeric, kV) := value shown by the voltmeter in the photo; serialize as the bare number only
11
